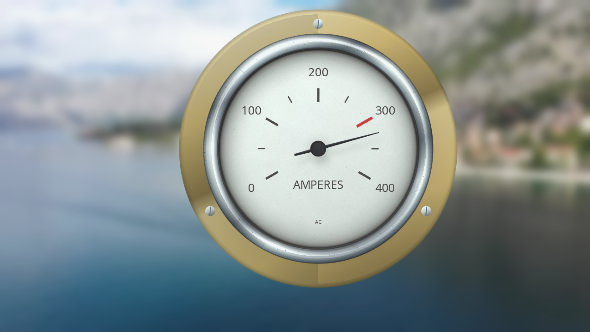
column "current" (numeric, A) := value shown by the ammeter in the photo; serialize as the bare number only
325
